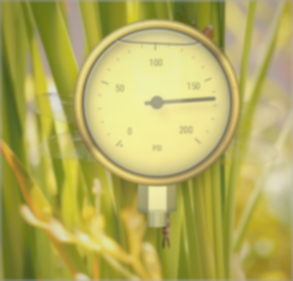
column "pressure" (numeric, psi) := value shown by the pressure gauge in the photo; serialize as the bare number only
165
